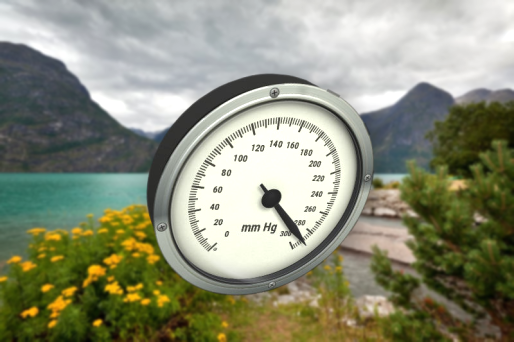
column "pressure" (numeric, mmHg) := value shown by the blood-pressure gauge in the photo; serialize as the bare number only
290
